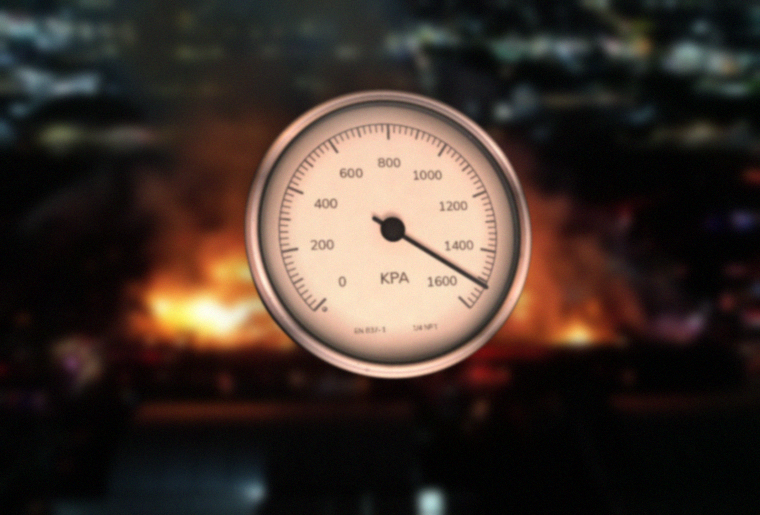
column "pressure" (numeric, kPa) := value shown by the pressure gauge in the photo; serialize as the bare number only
1520
